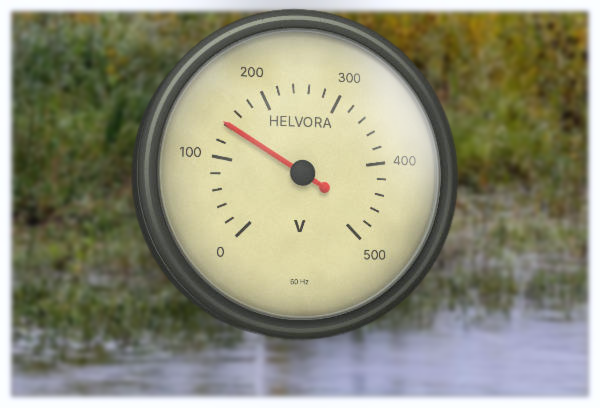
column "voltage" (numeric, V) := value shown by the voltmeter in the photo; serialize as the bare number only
140
